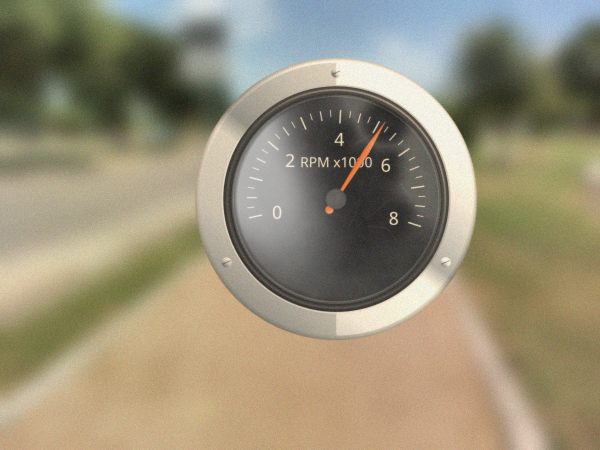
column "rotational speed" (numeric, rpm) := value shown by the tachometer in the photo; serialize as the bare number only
5125
